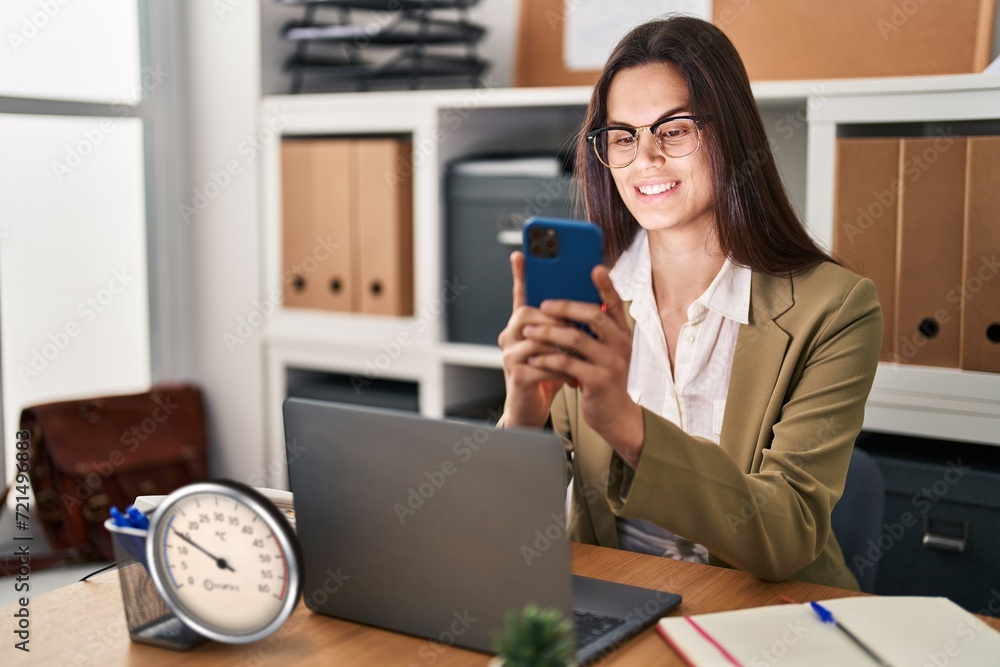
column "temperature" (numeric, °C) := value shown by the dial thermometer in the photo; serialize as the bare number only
15
